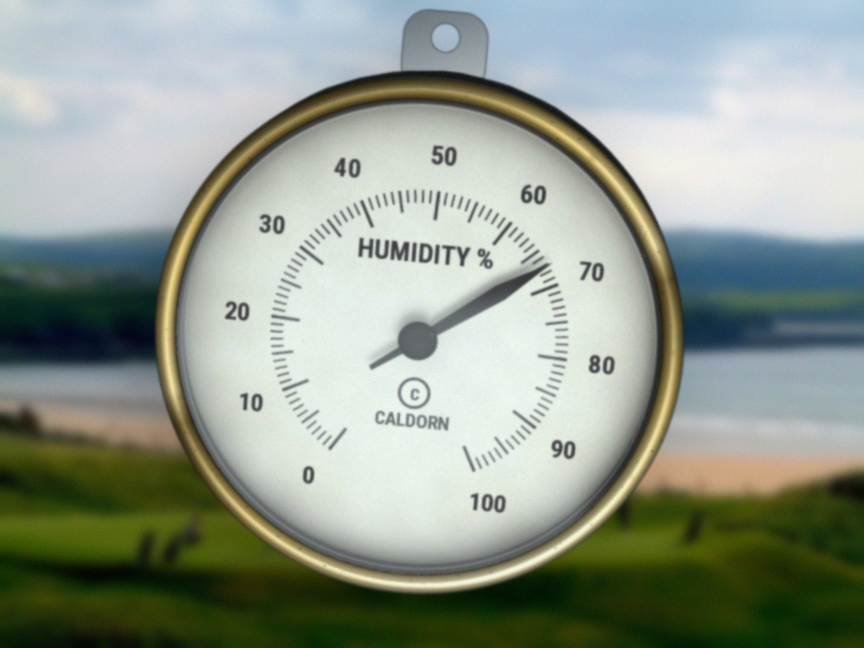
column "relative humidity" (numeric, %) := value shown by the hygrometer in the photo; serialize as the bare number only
67
